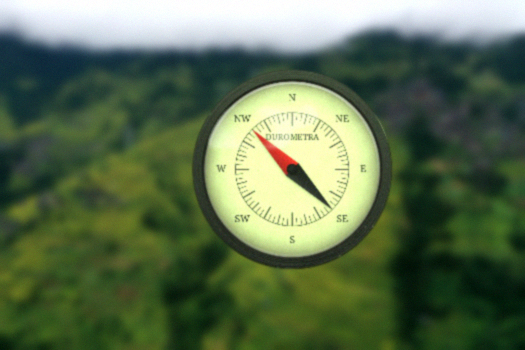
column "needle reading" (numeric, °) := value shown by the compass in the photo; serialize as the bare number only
315
